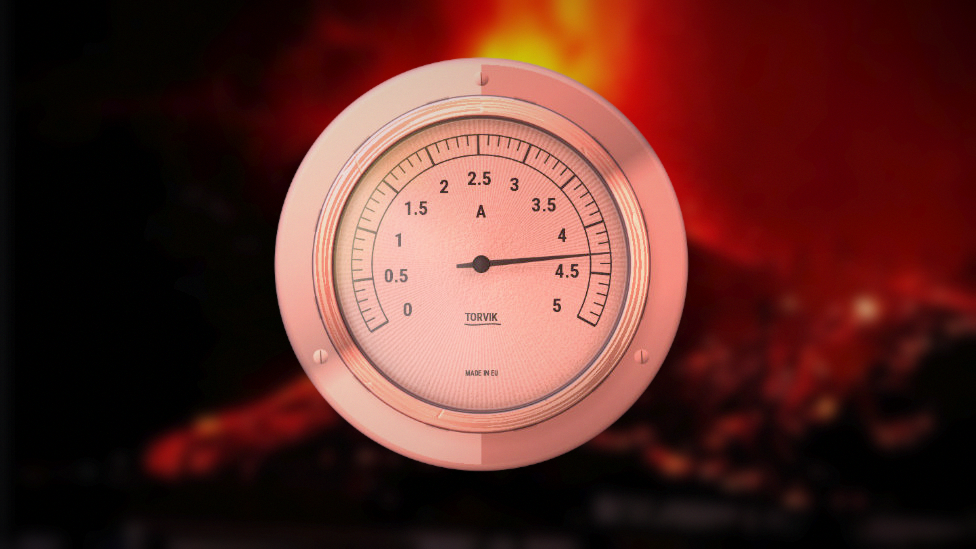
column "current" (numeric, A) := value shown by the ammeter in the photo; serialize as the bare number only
4.3
